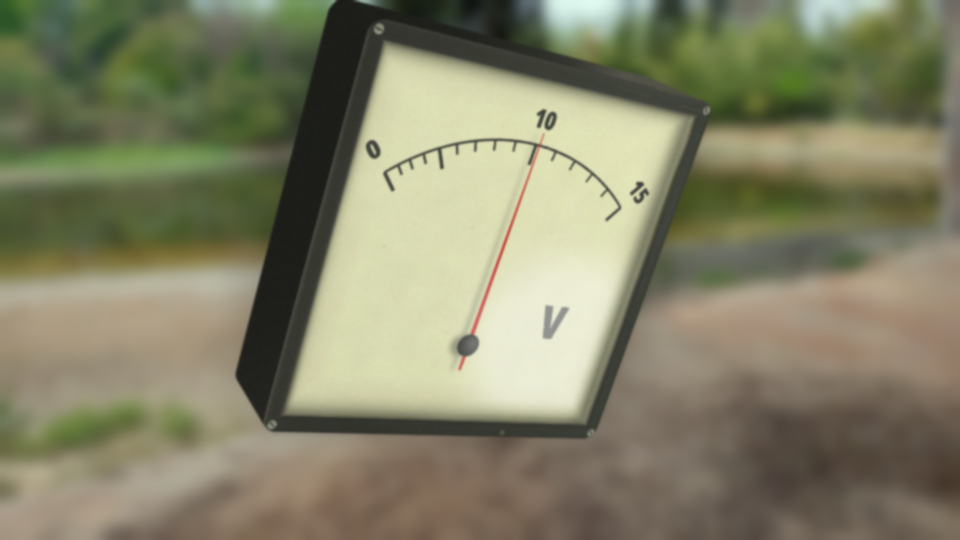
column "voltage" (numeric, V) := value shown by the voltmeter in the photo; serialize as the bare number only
10
